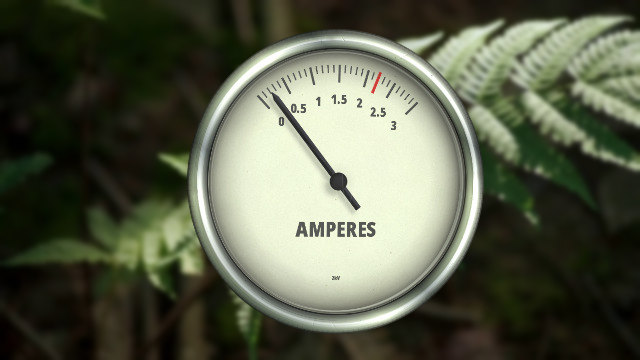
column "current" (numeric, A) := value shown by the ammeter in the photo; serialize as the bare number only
0.2
